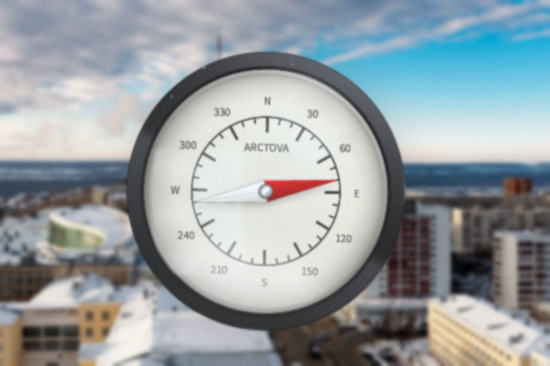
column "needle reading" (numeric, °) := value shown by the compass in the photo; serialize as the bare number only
80
